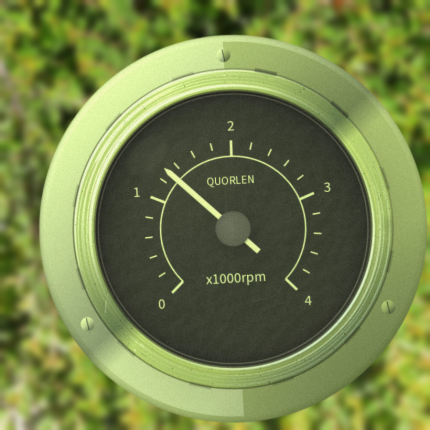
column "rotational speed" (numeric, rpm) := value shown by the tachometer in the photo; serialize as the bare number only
1300
